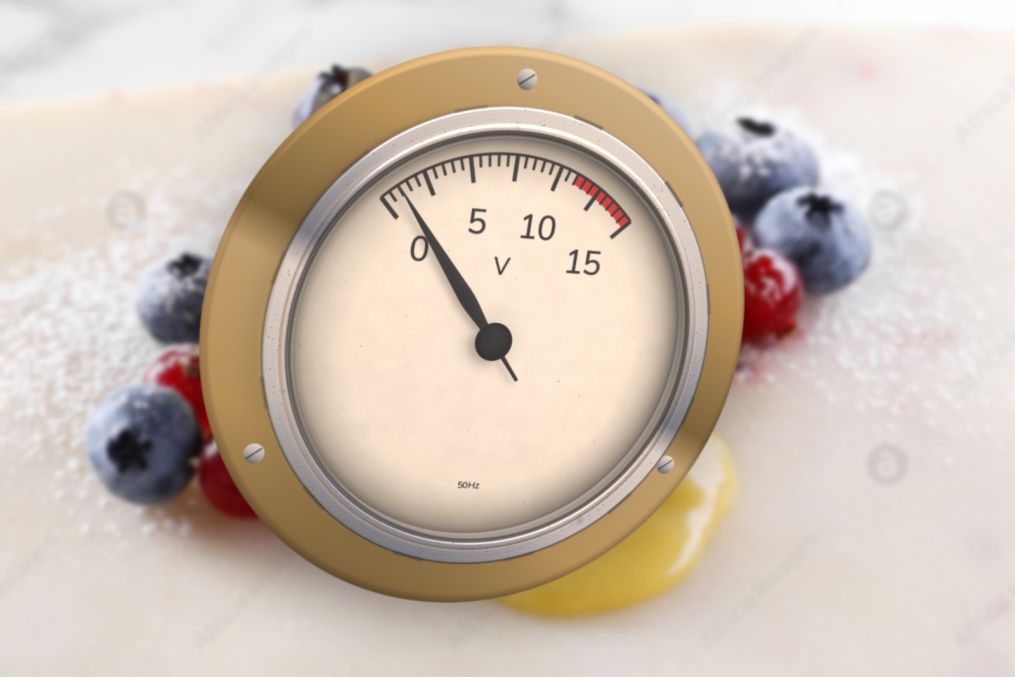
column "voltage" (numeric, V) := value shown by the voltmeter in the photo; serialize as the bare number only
1
